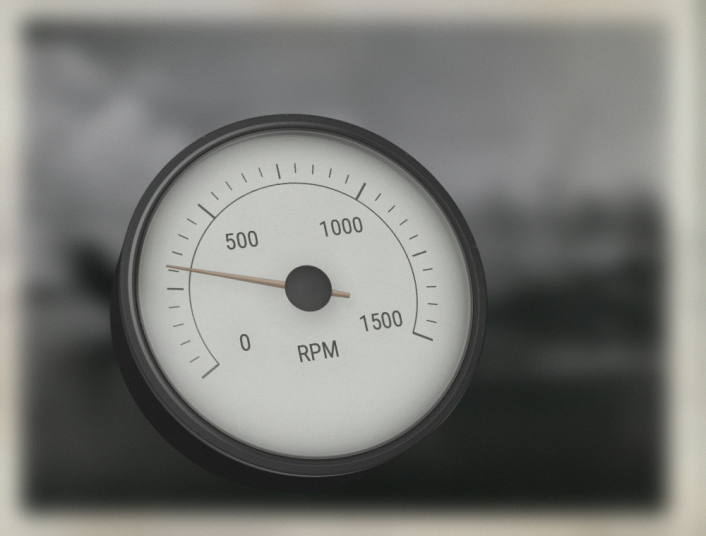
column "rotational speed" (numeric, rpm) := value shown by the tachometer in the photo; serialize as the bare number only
300
